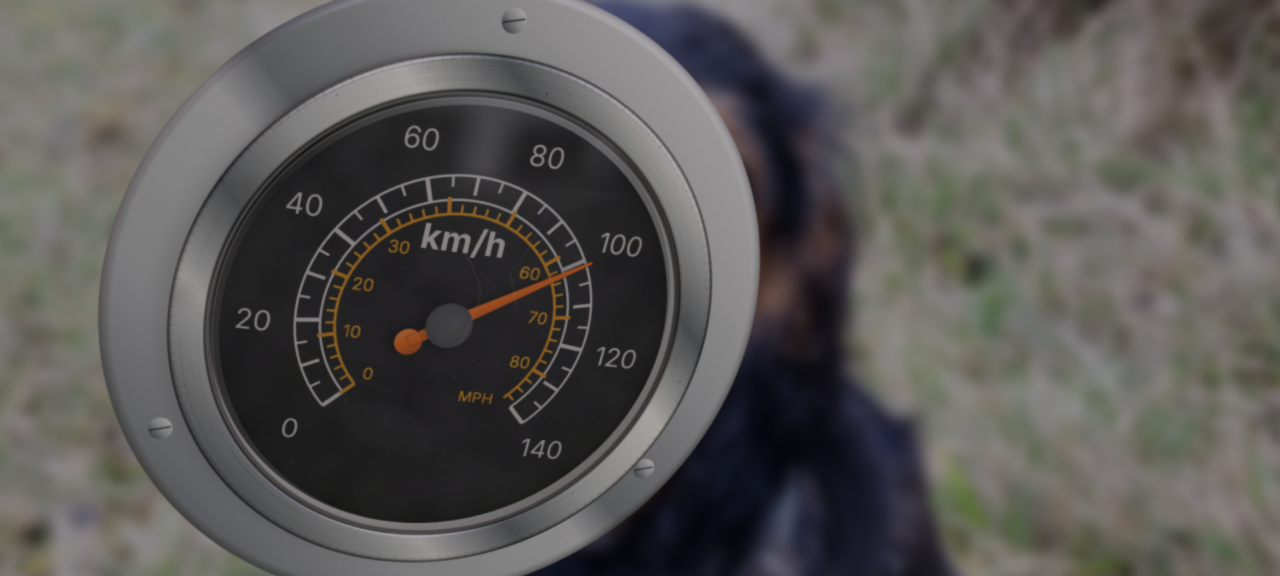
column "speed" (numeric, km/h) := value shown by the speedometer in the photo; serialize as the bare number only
100
